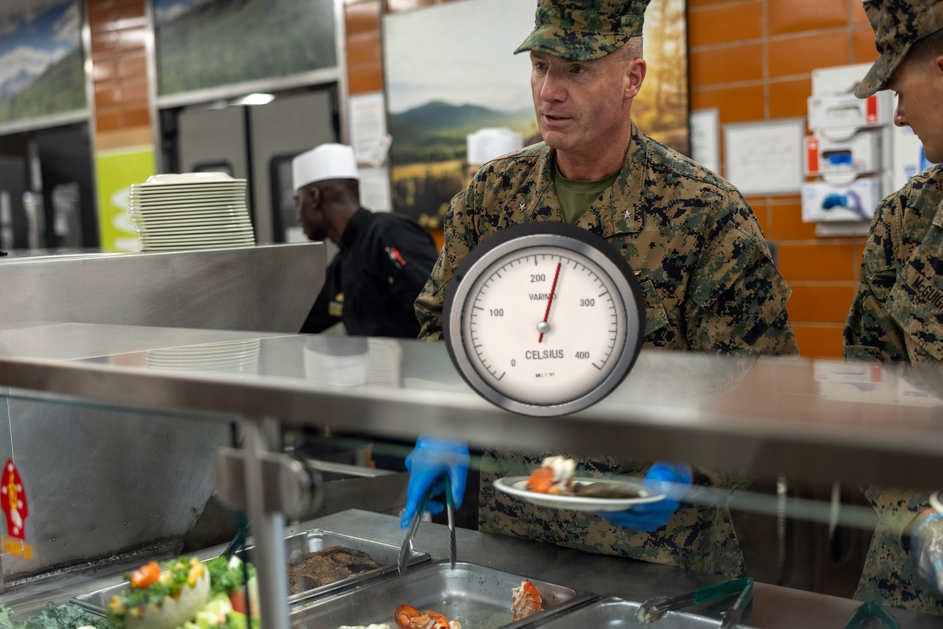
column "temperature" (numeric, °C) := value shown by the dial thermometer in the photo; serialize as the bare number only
230
